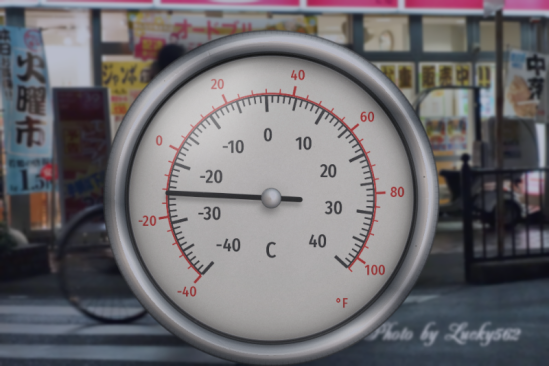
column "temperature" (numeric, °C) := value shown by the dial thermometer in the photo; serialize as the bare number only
-25
